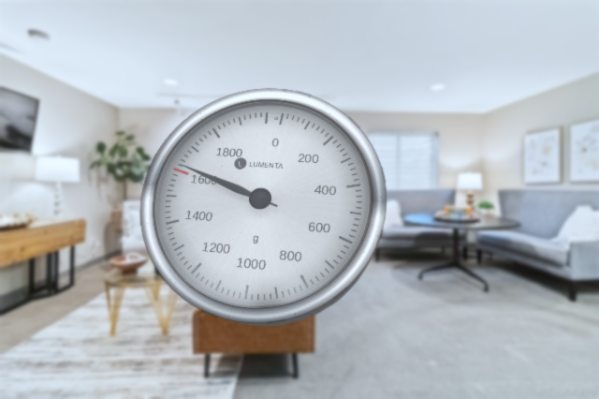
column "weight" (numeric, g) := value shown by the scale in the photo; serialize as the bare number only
1620
